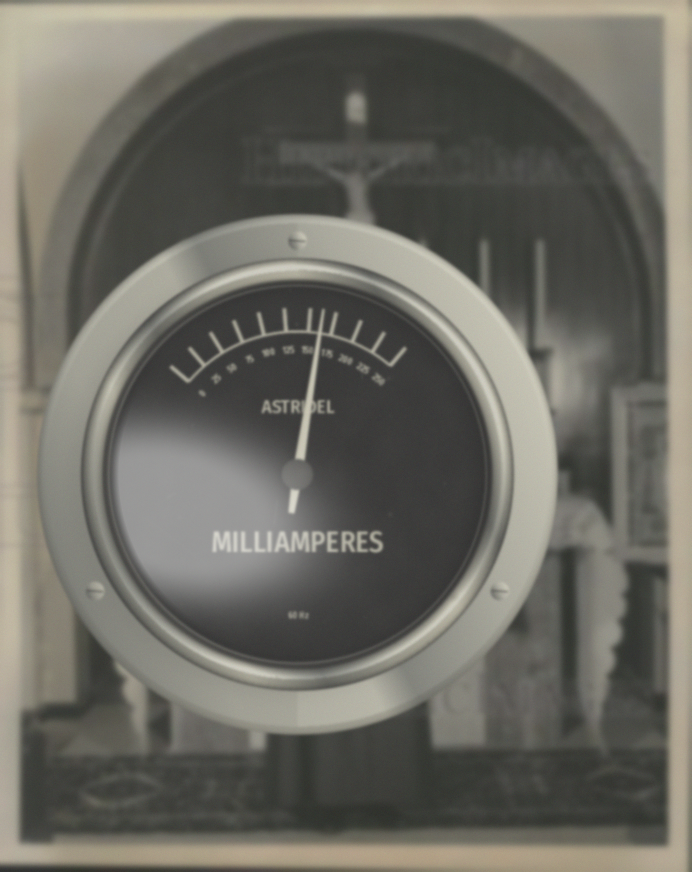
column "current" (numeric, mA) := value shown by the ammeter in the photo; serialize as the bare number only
162.5
